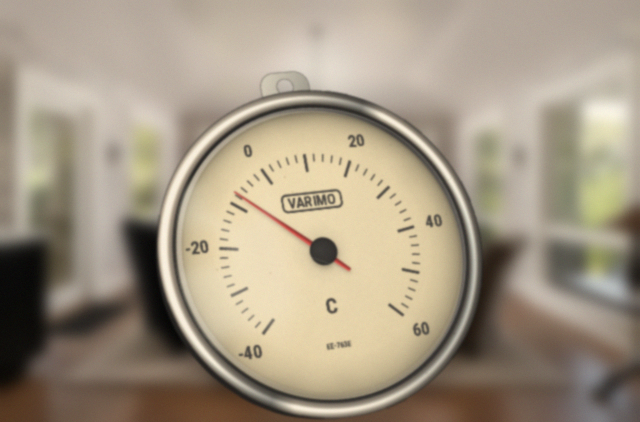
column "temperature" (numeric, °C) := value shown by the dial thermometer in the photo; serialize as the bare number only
-8
